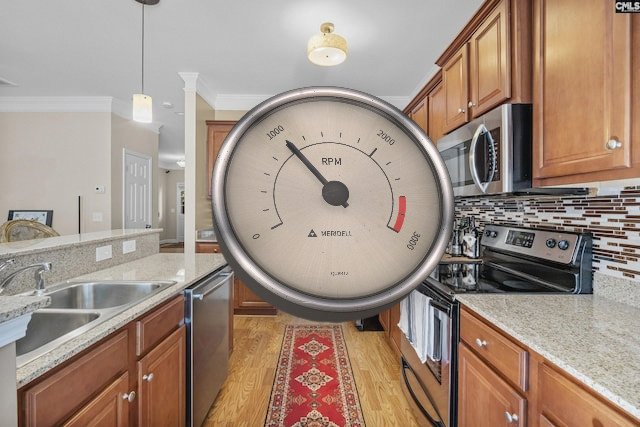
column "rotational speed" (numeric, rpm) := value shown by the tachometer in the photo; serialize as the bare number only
1000
